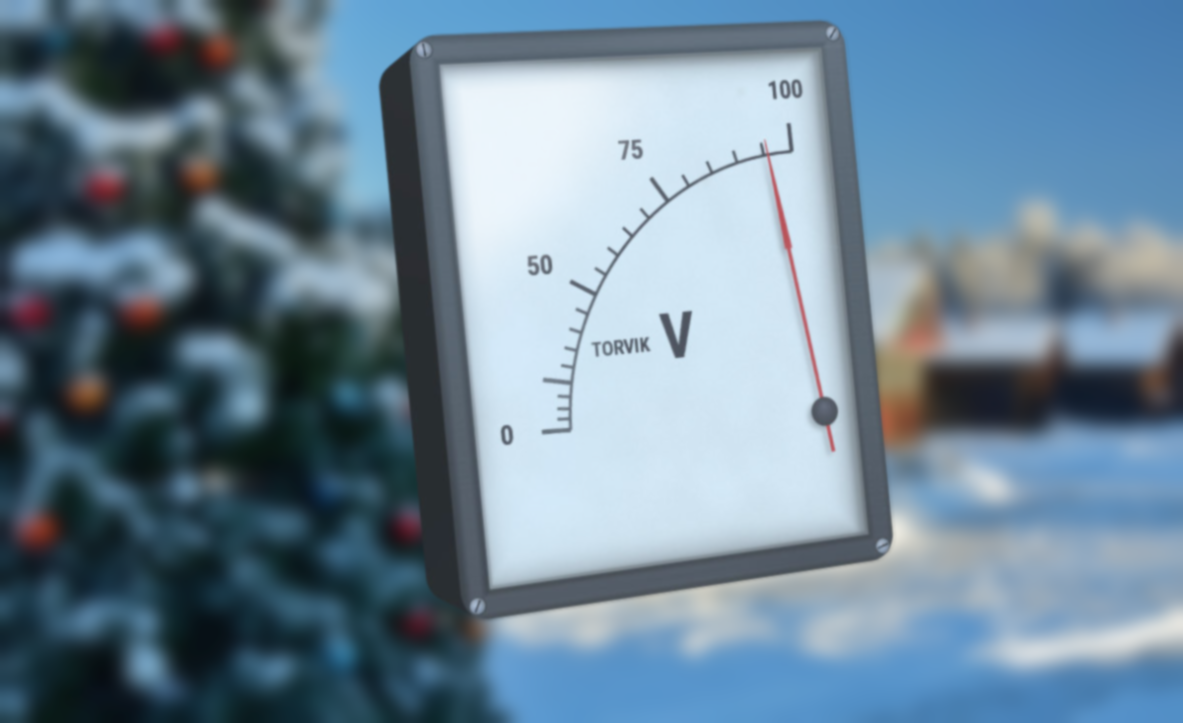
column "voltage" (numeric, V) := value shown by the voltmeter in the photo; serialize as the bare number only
95
